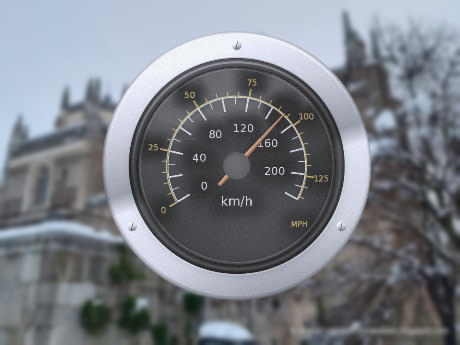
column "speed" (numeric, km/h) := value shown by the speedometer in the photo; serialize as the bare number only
150
